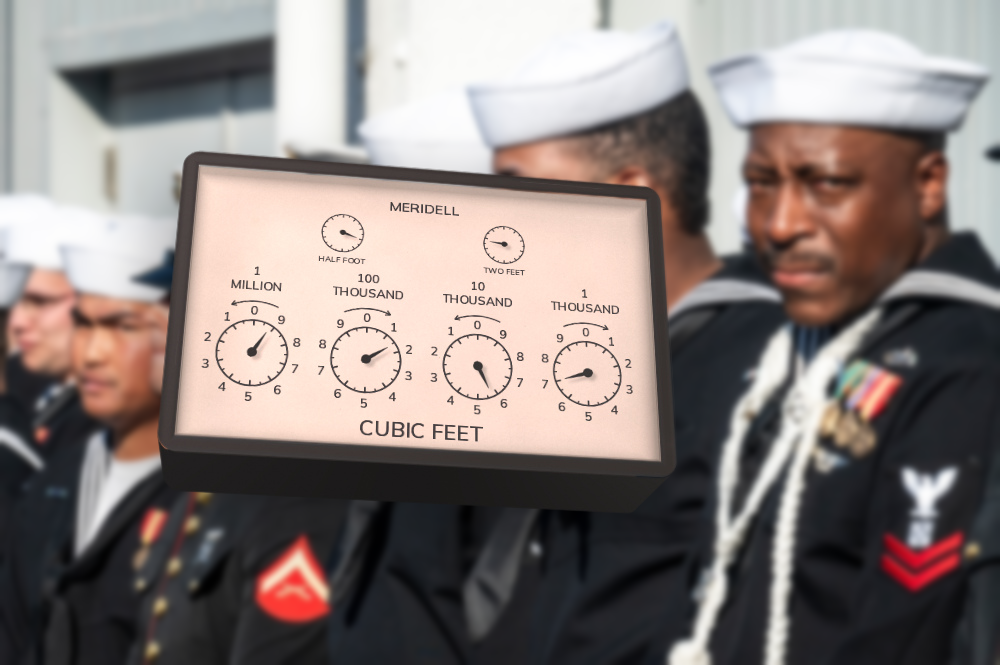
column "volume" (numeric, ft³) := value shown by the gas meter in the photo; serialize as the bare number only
915700
